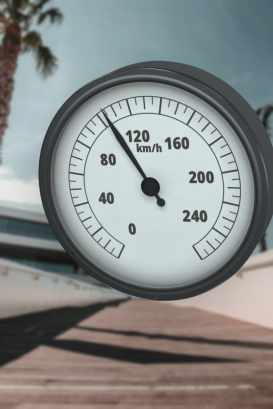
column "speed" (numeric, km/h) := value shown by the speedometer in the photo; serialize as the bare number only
105
